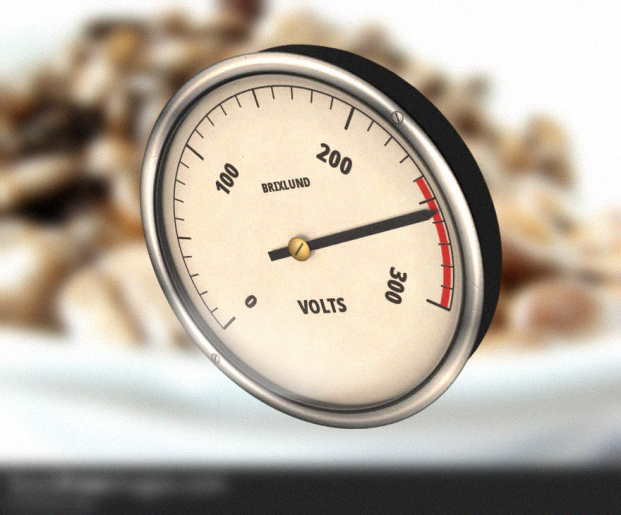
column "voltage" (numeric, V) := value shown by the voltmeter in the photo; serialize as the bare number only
255
